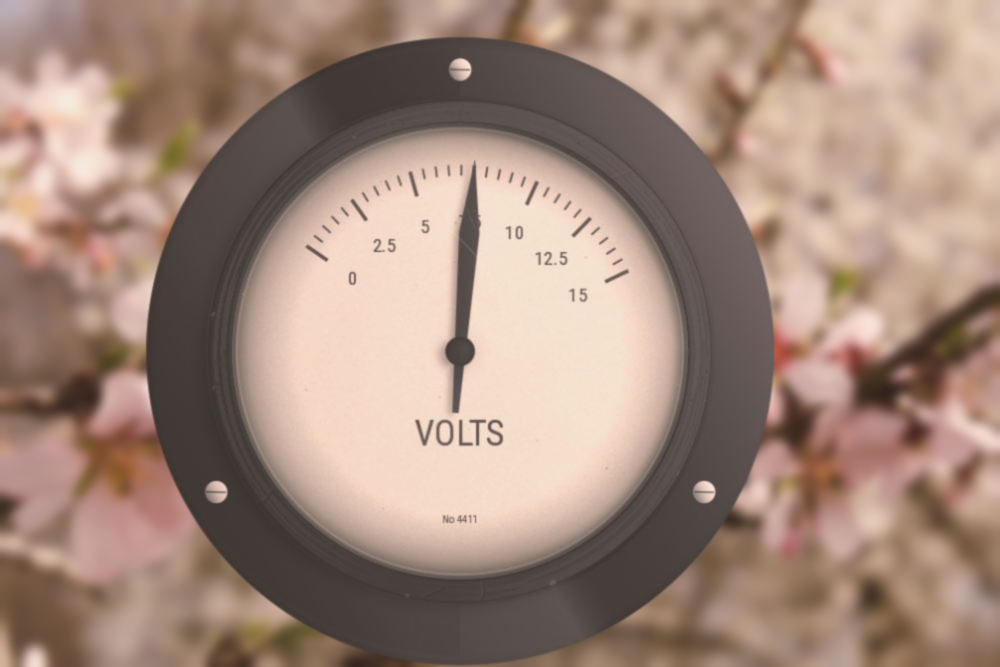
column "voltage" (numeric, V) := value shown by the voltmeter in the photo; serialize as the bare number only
7.5
